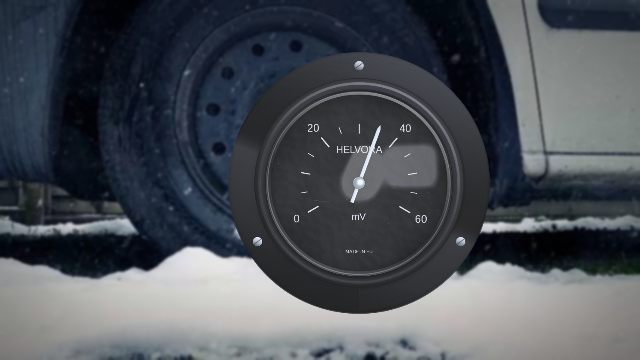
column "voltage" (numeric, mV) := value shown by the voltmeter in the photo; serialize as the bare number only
35
